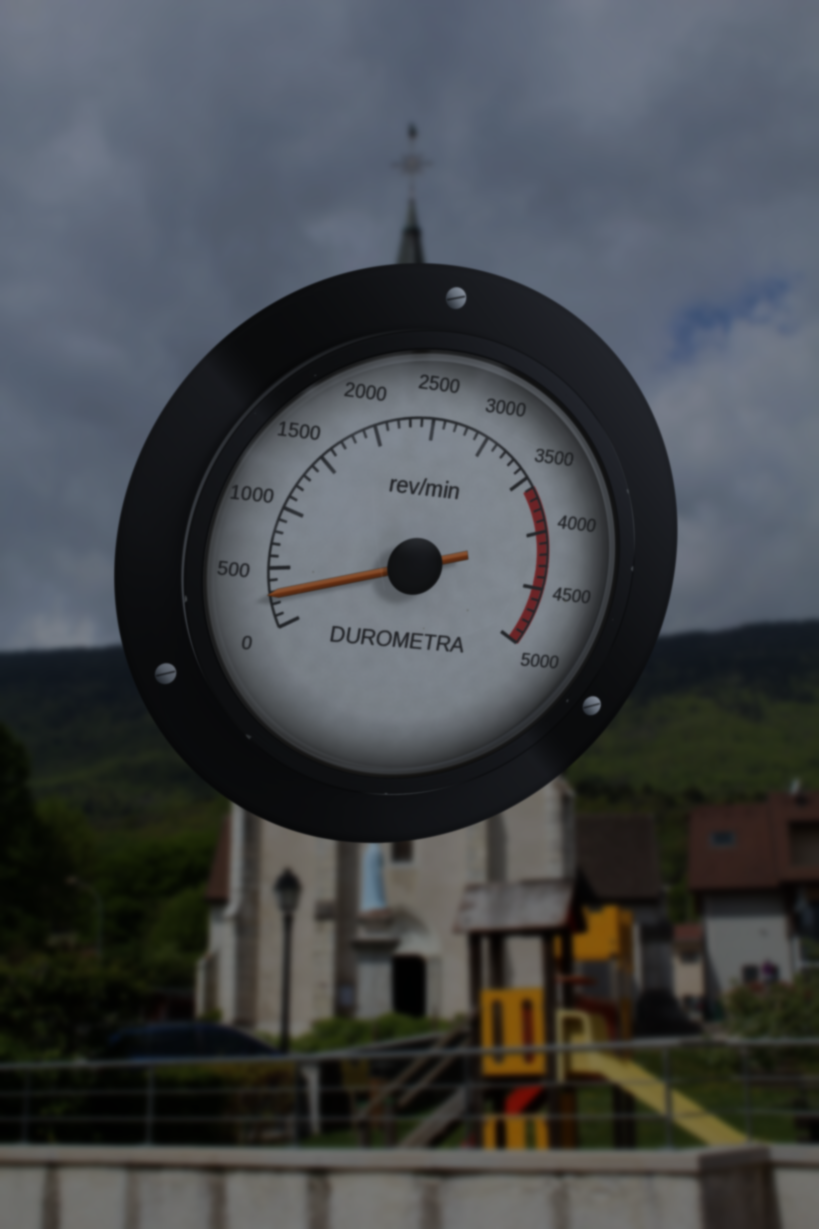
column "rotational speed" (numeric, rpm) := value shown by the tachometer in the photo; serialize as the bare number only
300
